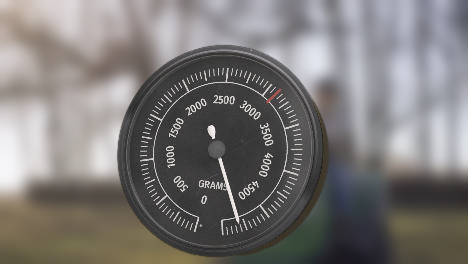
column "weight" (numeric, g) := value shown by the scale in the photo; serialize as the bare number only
4800
